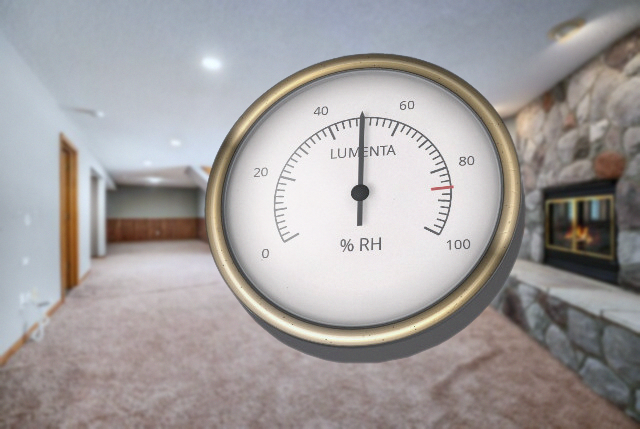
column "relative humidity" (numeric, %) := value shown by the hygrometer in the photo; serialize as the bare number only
50
